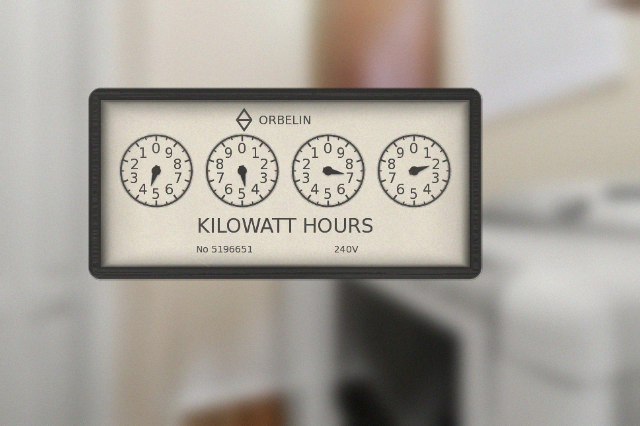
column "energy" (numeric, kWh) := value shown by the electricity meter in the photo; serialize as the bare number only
4472
